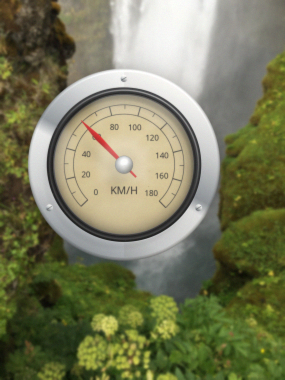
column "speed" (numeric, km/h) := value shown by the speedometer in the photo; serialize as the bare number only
60
